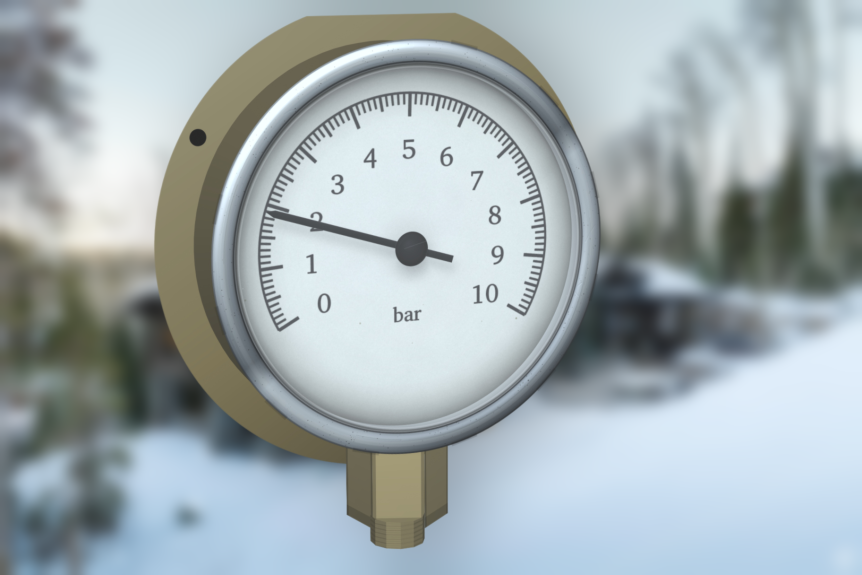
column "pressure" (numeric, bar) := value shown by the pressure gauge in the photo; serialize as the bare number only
1.9
